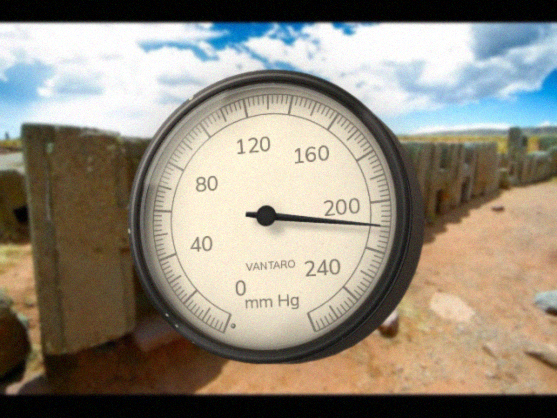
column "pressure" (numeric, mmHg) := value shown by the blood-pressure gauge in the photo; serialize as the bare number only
210
